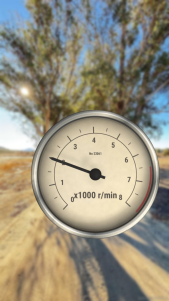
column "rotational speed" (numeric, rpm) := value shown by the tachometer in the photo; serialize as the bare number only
2000
